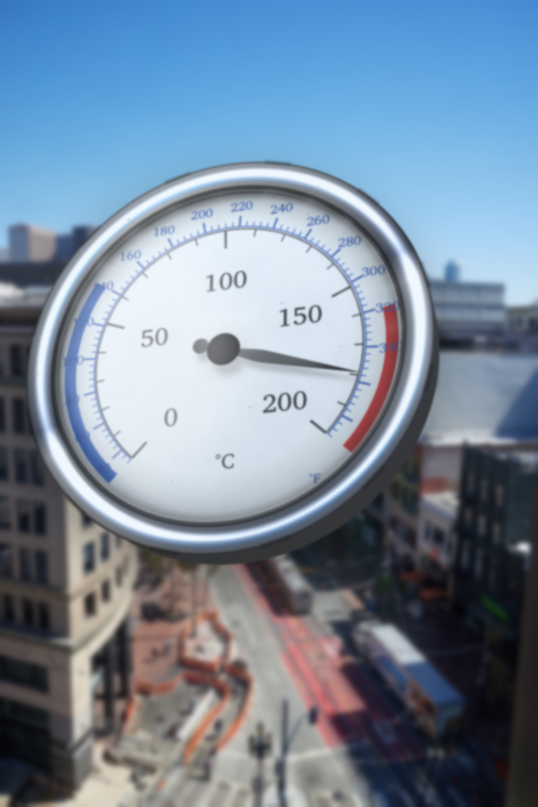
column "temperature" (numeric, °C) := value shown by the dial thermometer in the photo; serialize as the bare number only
180
